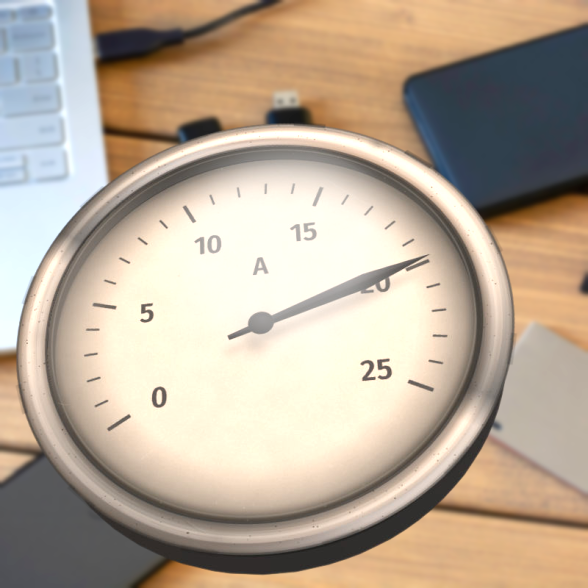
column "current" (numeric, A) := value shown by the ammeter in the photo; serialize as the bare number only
20
